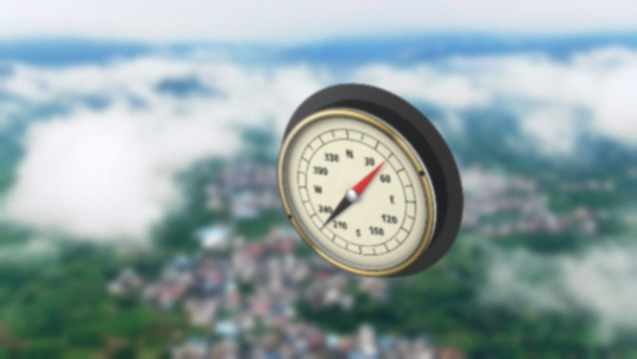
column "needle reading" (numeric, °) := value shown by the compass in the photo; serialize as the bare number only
45
